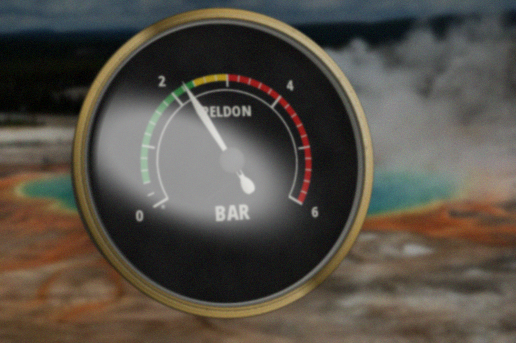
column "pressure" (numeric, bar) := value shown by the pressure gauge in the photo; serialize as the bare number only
2.2
